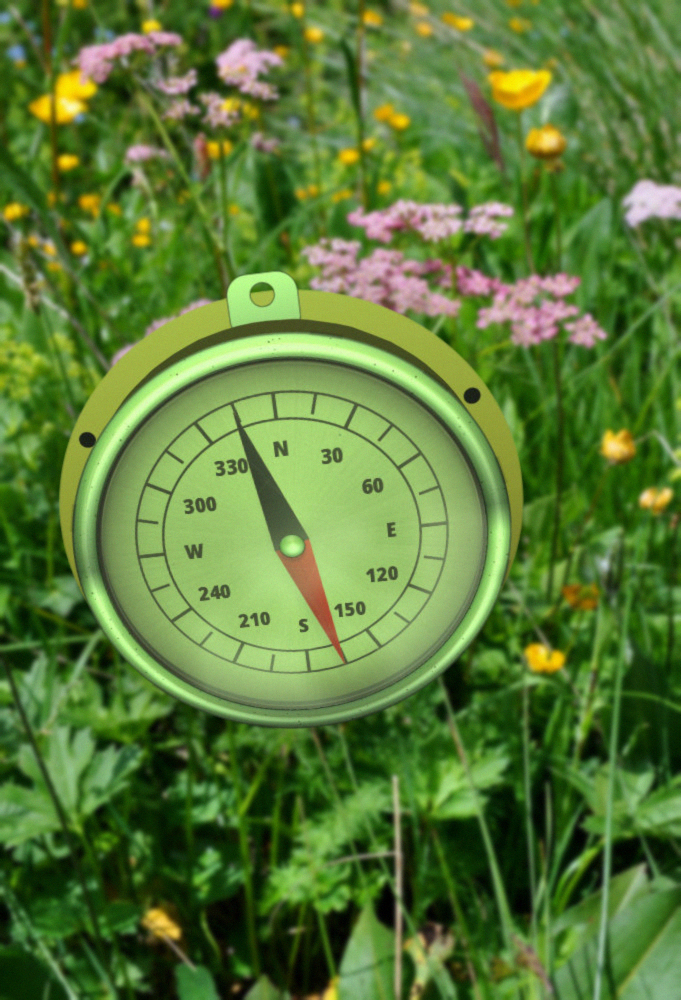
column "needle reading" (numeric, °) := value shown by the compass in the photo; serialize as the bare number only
165
